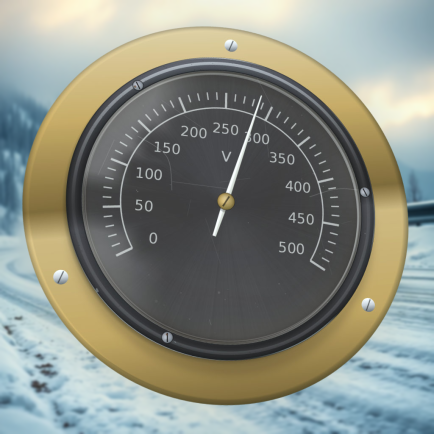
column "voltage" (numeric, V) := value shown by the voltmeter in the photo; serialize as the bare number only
285
